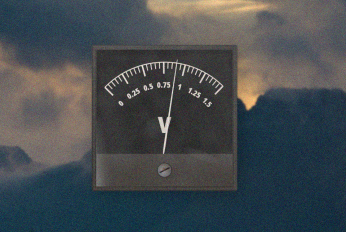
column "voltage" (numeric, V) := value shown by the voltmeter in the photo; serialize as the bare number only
0.9
